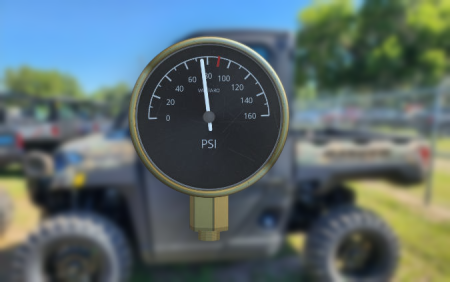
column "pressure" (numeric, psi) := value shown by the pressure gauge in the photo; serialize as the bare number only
75
